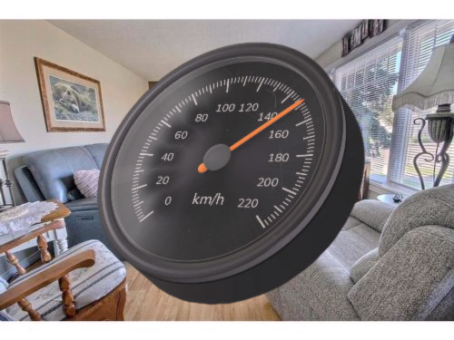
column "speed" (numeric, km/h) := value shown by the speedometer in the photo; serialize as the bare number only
150
